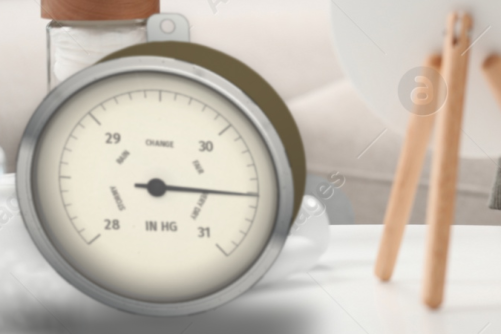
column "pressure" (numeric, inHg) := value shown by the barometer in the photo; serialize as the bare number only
30.5
